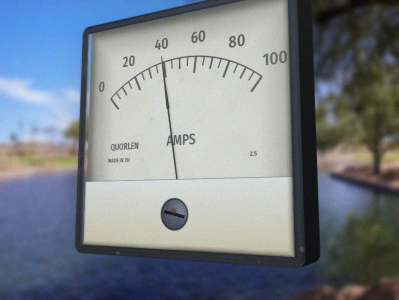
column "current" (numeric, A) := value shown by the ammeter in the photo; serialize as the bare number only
40
